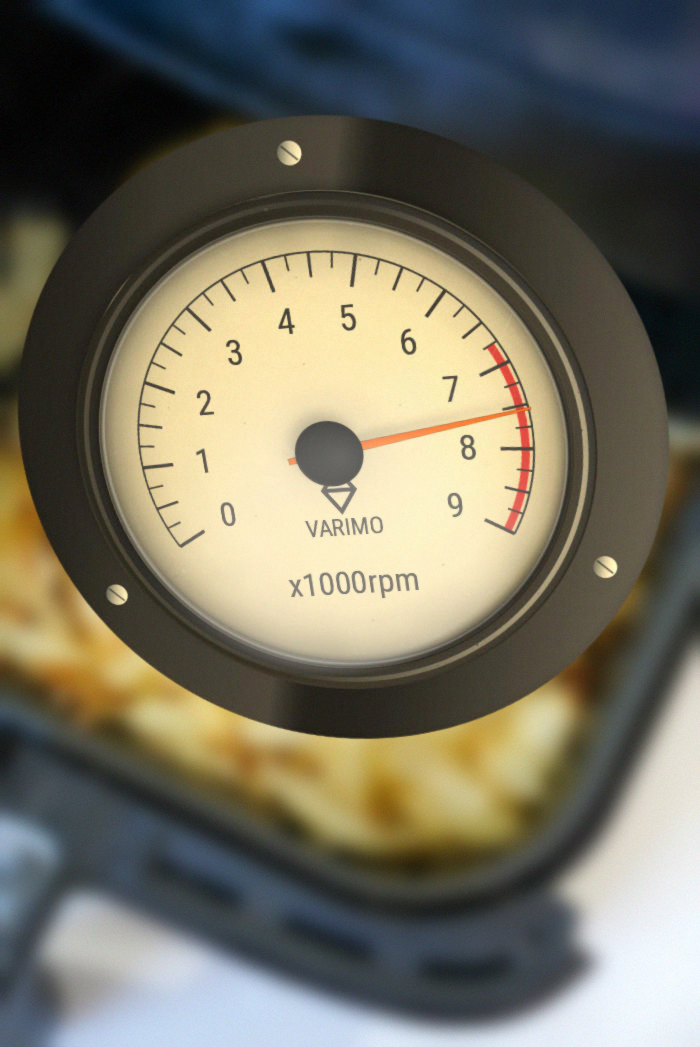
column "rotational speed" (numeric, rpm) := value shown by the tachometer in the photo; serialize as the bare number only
7500
